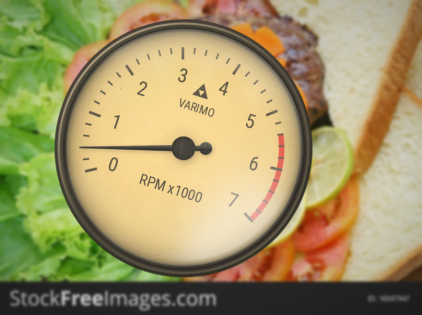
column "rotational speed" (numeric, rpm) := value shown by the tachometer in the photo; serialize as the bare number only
400
